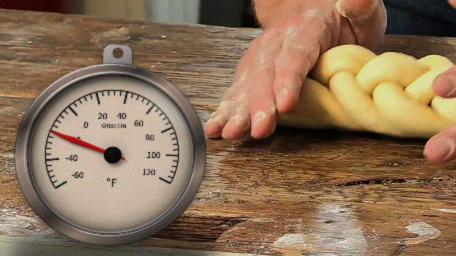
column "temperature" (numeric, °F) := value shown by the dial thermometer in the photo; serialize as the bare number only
-20
